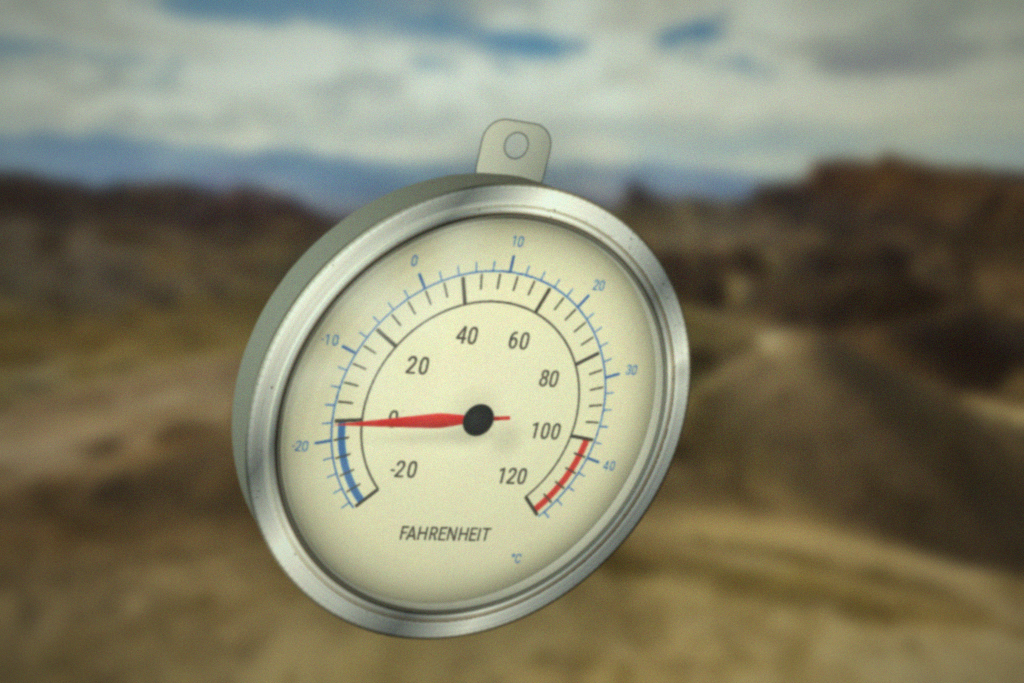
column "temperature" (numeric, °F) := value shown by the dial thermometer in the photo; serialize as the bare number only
0
